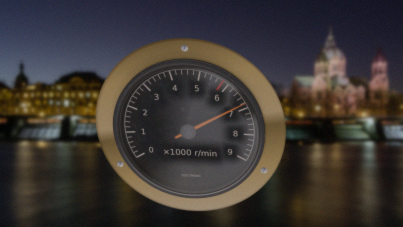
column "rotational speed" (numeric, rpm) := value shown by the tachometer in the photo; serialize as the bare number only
6800
